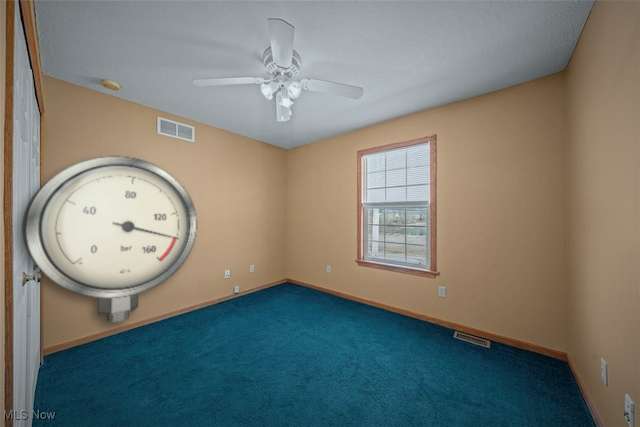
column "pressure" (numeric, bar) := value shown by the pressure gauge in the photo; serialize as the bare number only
140
